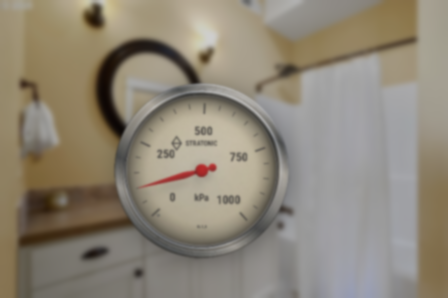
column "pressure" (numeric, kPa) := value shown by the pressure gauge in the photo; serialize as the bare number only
100
